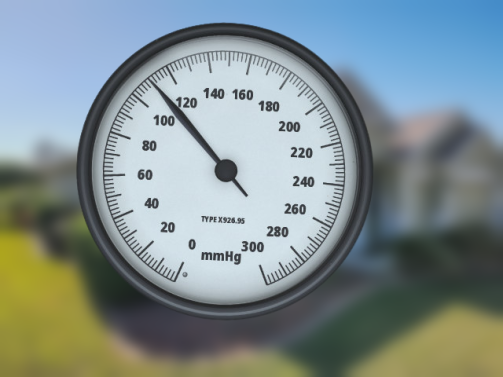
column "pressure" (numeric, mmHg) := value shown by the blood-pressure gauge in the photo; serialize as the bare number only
110
